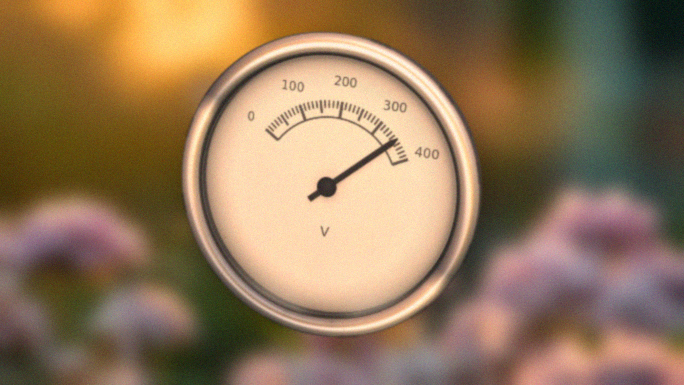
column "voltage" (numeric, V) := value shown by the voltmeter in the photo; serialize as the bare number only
350
